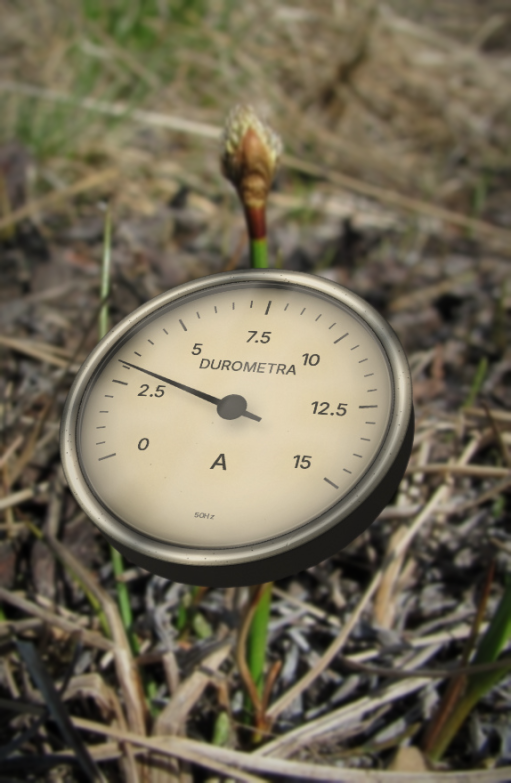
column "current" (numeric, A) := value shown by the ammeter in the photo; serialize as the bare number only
3
